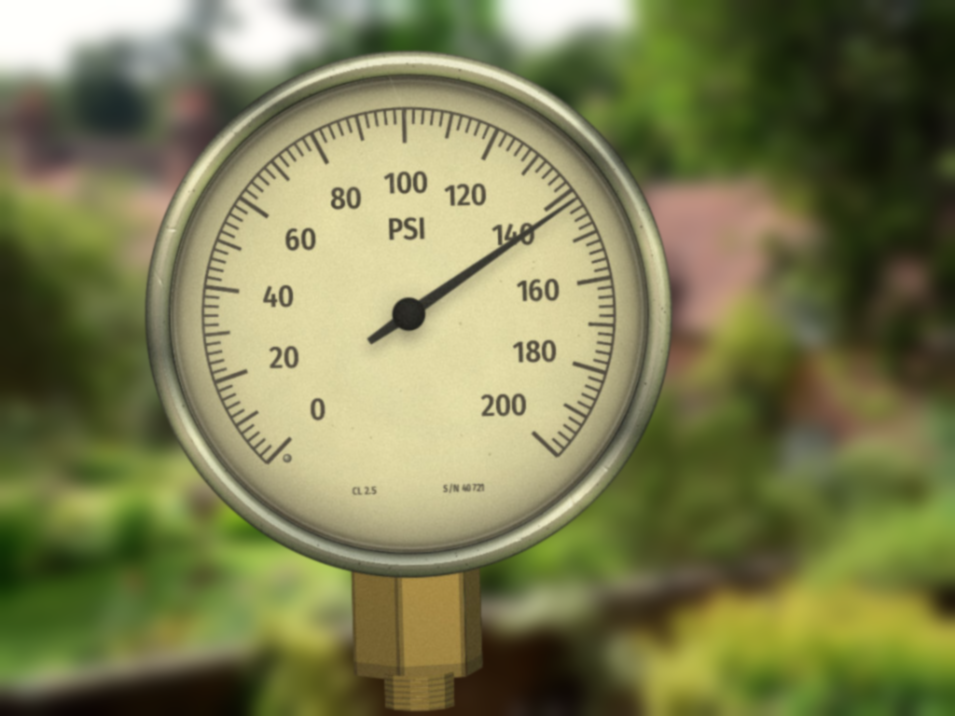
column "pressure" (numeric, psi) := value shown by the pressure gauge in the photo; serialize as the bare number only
142
